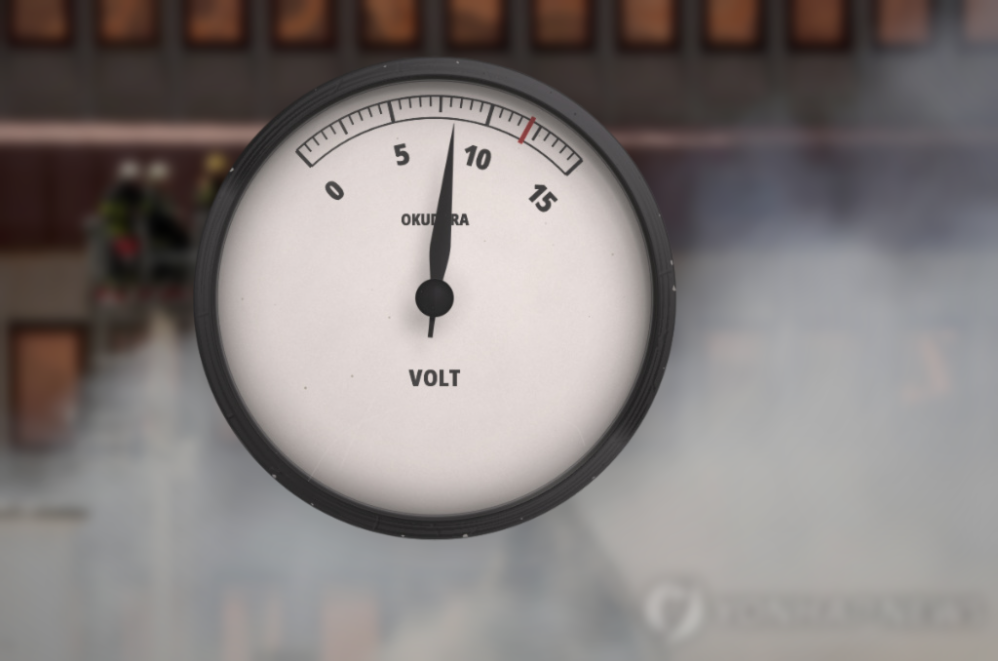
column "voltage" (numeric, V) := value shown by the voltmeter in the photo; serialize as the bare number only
8.25
